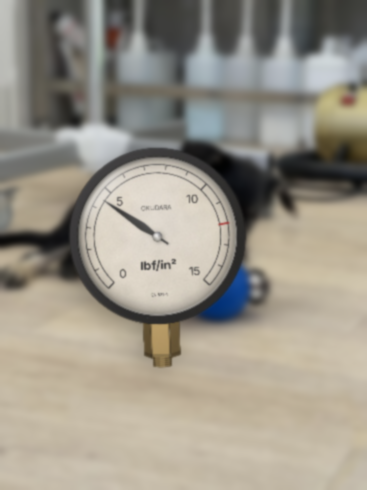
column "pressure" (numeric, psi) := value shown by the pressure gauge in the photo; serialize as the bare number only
4.5
